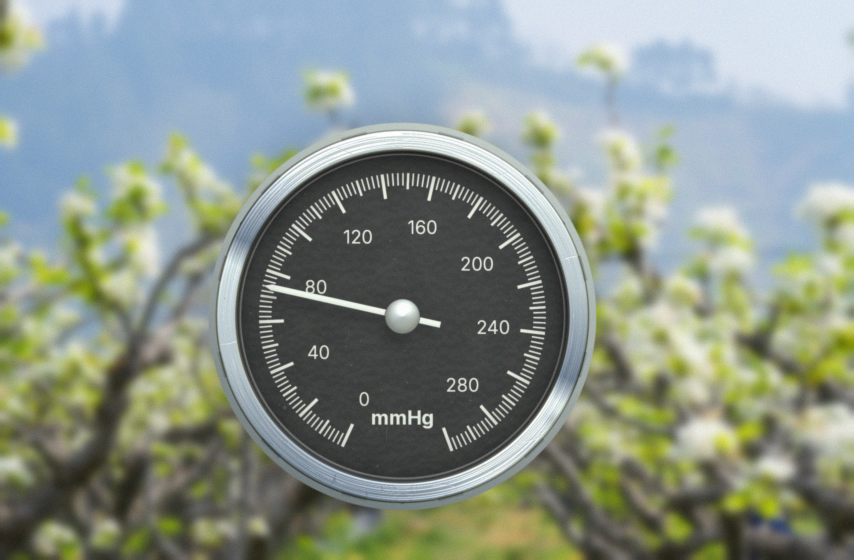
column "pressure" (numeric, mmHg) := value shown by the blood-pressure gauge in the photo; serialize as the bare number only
74
